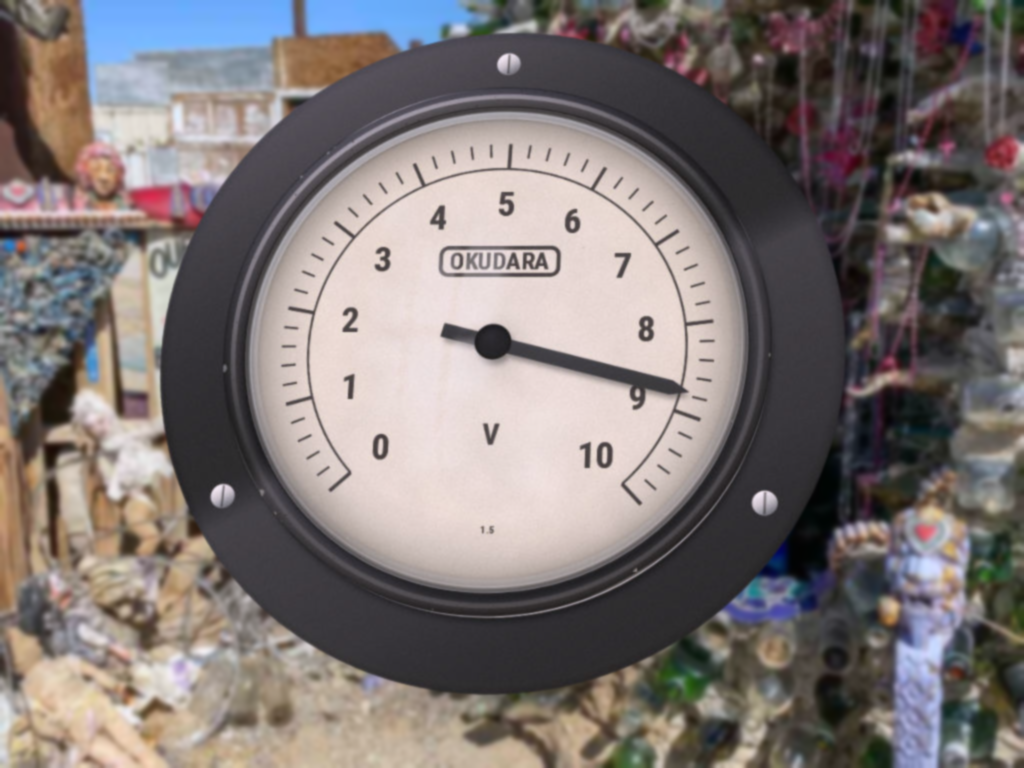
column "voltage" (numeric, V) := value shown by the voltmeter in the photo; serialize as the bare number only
8.8
